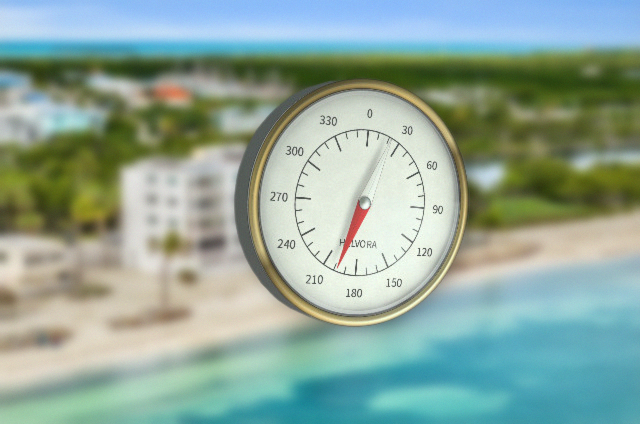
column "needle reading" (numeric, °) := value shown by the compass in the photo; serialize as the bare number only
200
